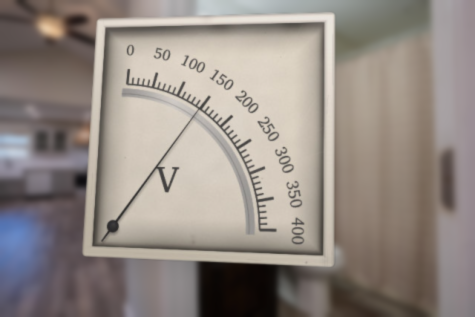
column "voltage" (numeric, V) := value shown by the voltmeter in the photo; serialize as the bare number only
150
